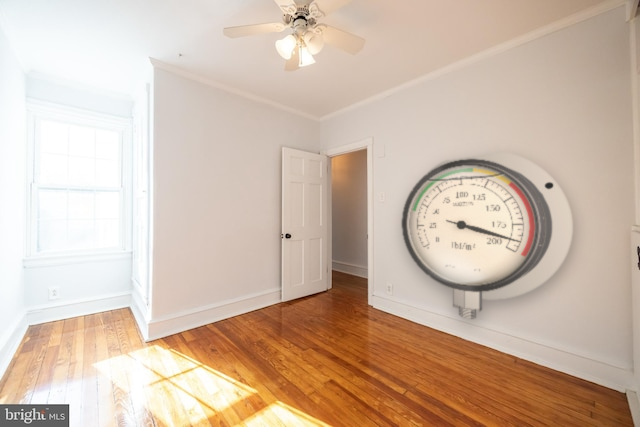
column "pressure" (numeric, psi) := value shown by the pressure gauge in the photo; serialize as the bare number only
190
